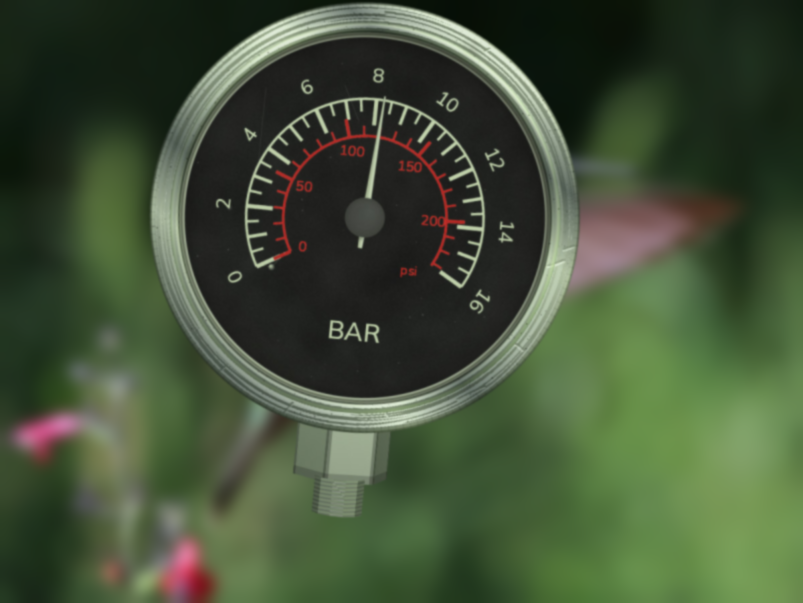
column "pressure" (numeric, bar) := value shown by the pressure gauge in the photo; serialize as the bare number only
8.25
